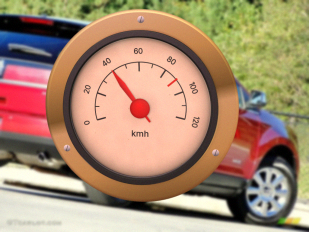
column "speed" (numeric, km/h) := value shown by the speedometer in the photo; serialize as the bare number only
40
